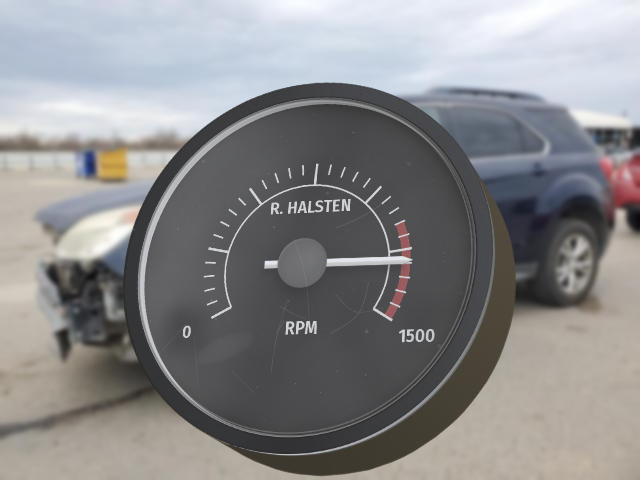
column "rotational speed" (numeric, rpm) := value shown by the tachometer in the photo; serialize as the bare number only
1300
